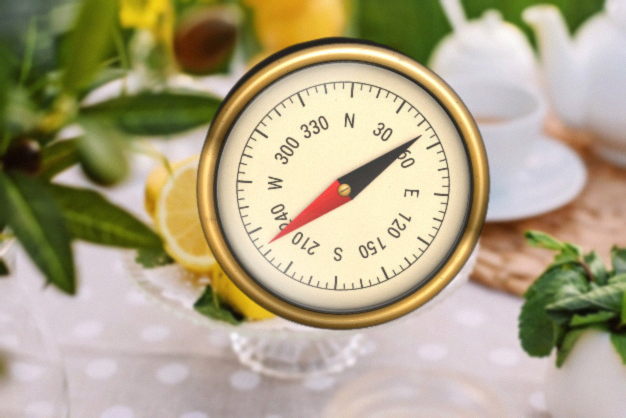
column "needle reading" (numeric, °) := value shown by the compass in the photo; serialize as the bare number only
230
